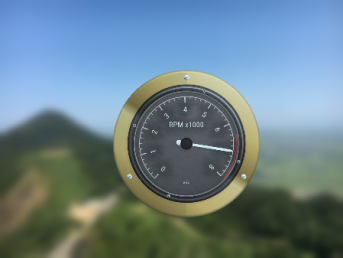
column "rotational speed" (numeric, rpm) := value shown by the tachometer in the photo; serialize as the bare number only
7000
